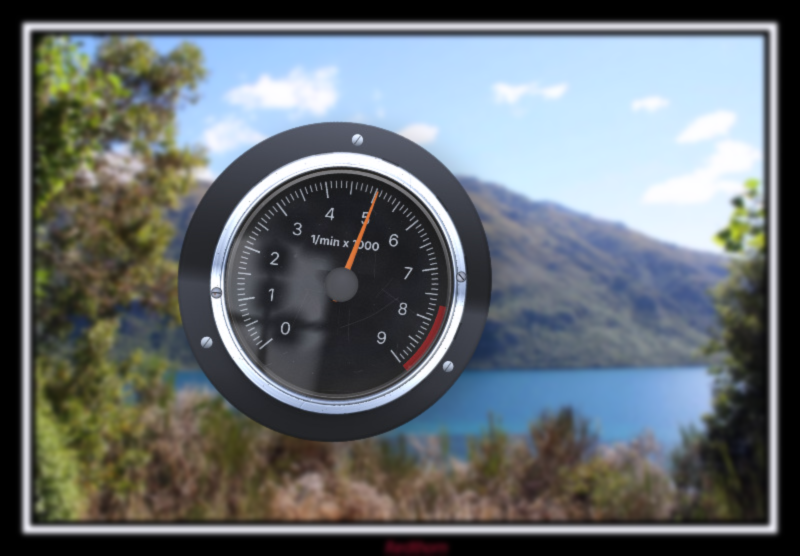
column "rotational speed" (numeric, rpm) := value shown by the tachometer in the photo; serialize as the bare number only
5000
